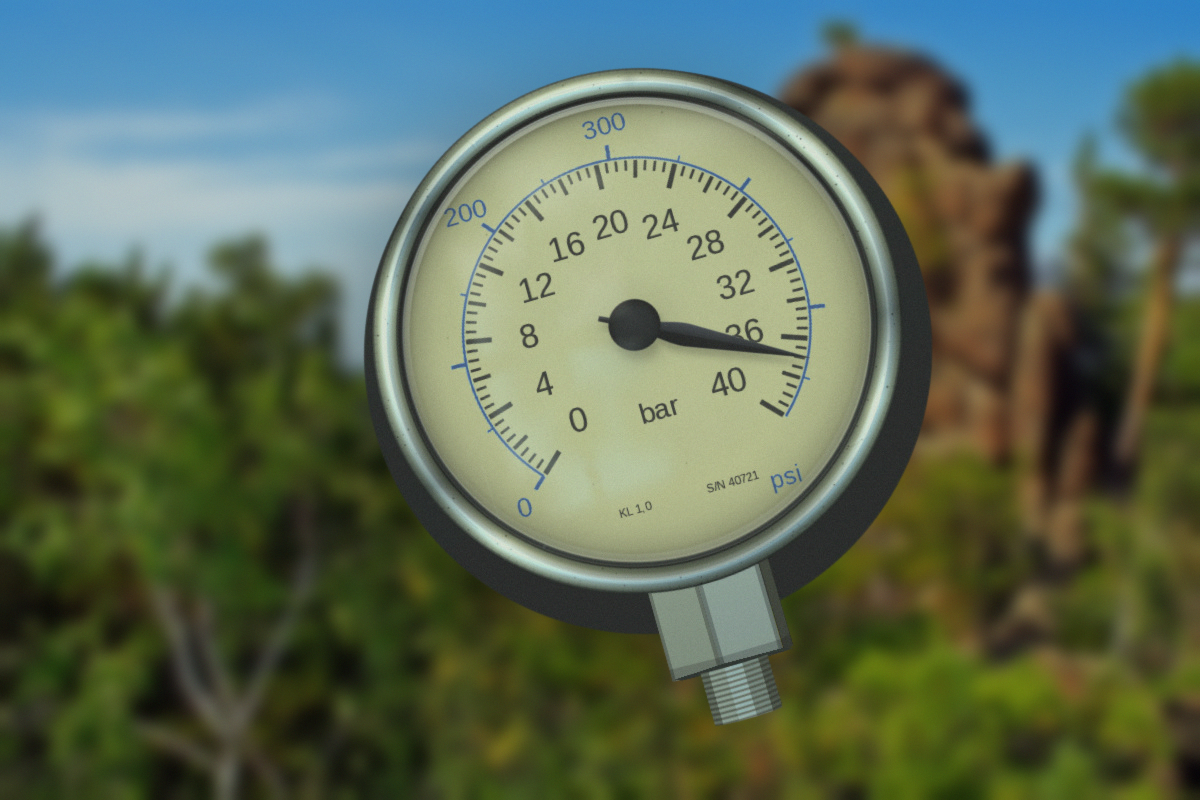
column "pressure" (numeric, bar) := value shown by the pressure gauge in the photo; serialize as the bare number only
37
